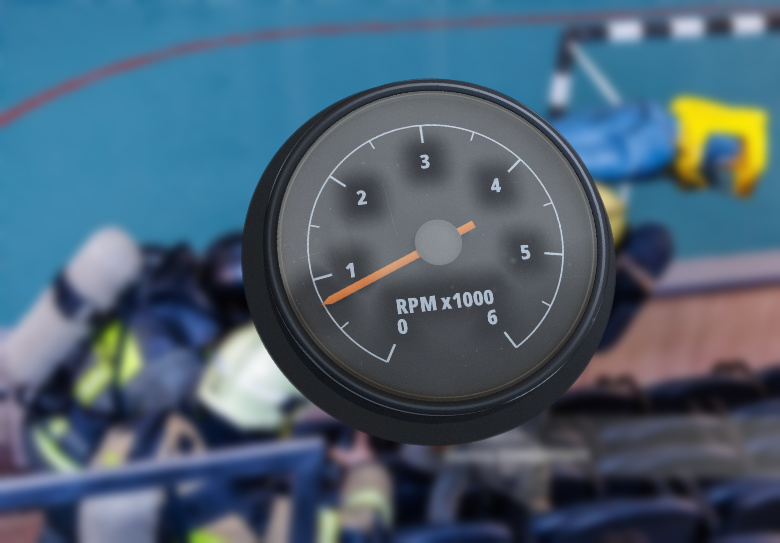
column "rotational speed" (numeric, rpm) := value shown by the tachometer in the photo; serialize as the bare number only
750
